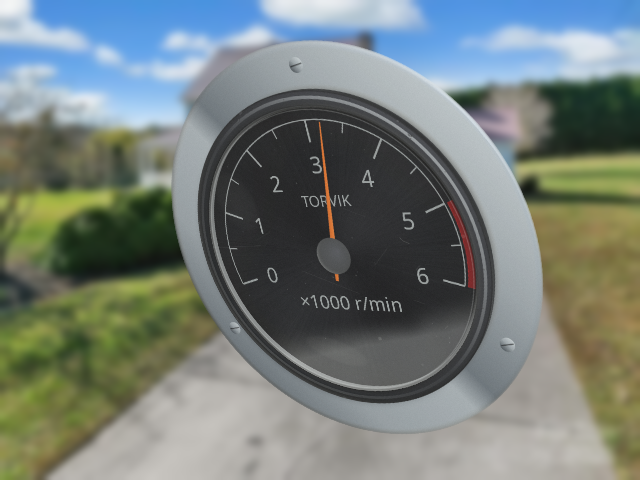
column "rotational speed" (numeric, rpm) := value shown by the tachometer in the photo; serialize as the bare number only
3250
